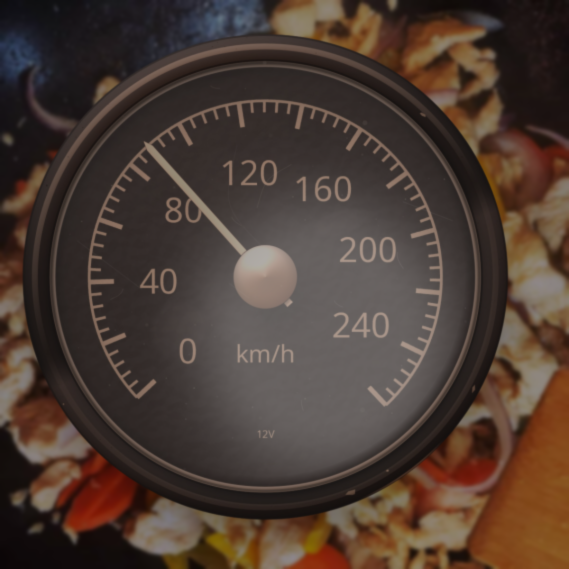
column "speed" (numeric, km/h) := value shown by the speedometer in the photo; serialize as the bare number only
88
